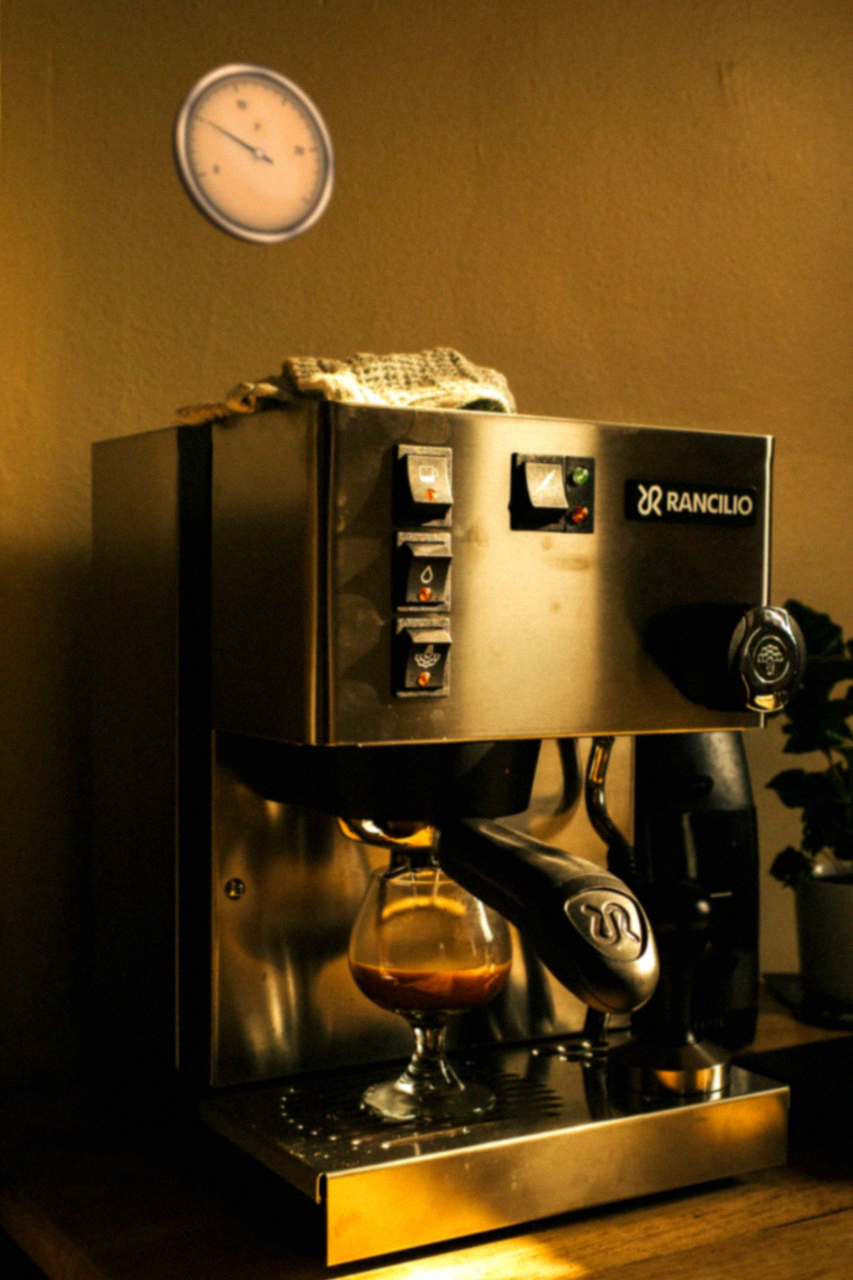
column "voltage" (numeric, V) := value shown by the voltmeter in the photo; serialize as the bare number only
5
